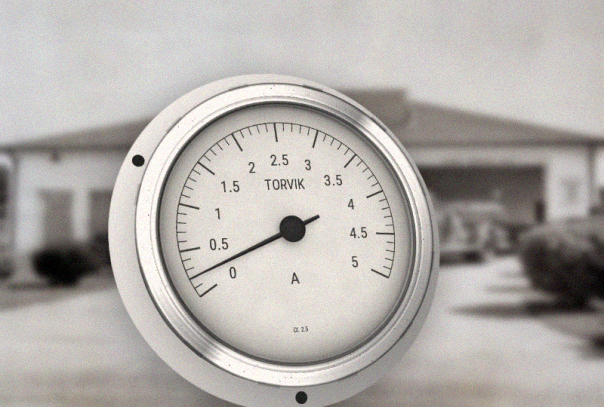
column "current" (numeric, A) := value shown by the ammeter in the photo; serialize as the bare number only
0.2
